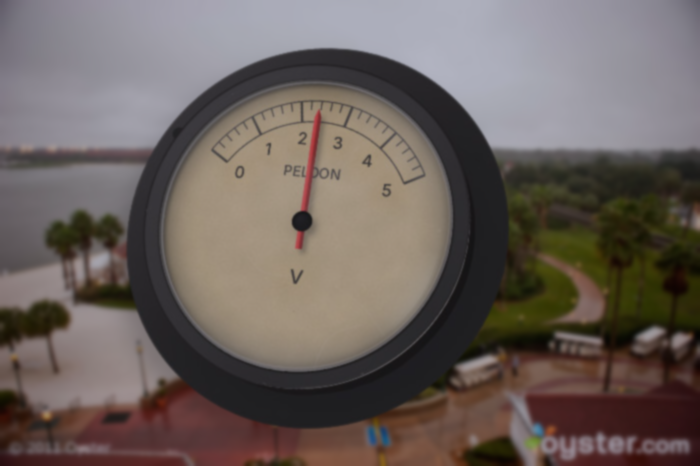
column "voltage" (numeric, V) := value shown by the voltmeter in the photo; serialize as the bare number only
2.4
